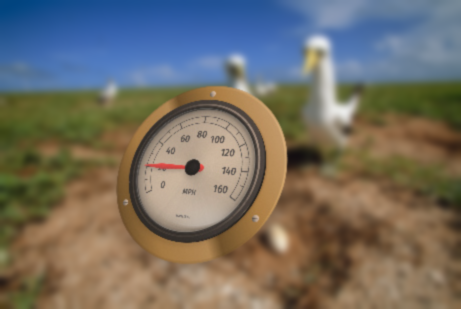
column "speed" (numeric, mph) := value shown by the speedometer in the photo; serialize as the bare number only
20
